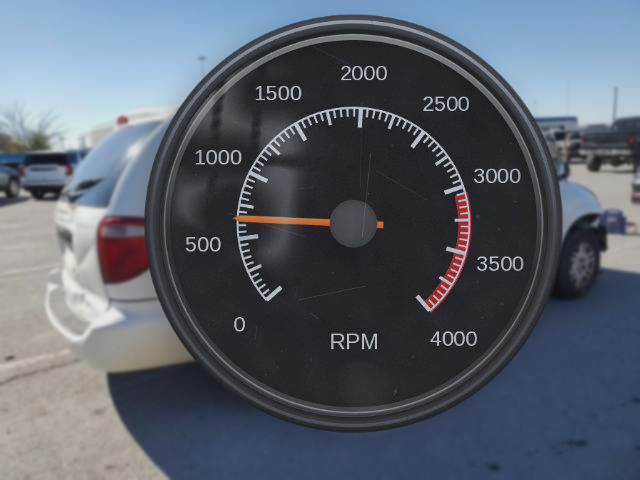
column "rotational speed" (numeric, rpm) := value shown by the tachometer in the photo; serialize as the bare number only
650
